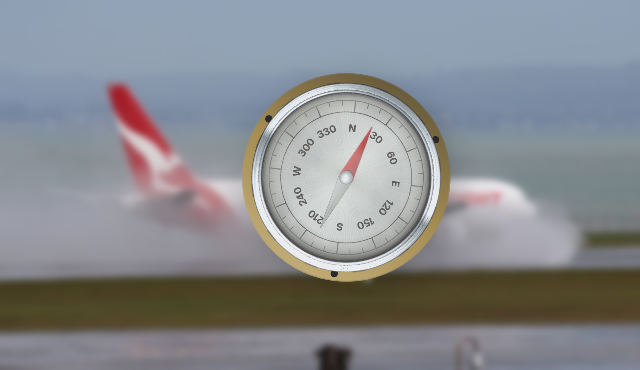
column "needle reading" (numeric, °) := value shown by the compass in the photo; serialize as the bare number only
20
